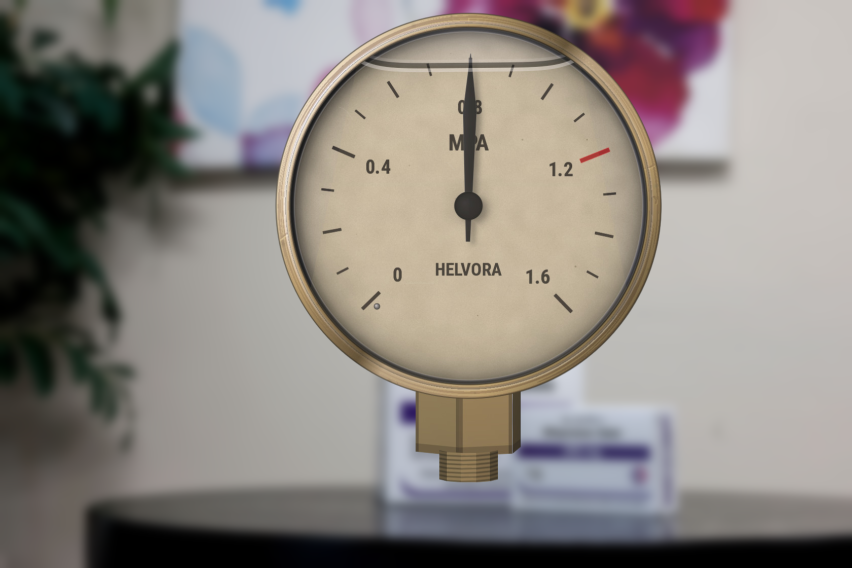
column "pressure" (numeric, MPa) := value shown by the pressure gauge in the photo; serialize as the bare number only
0.8
